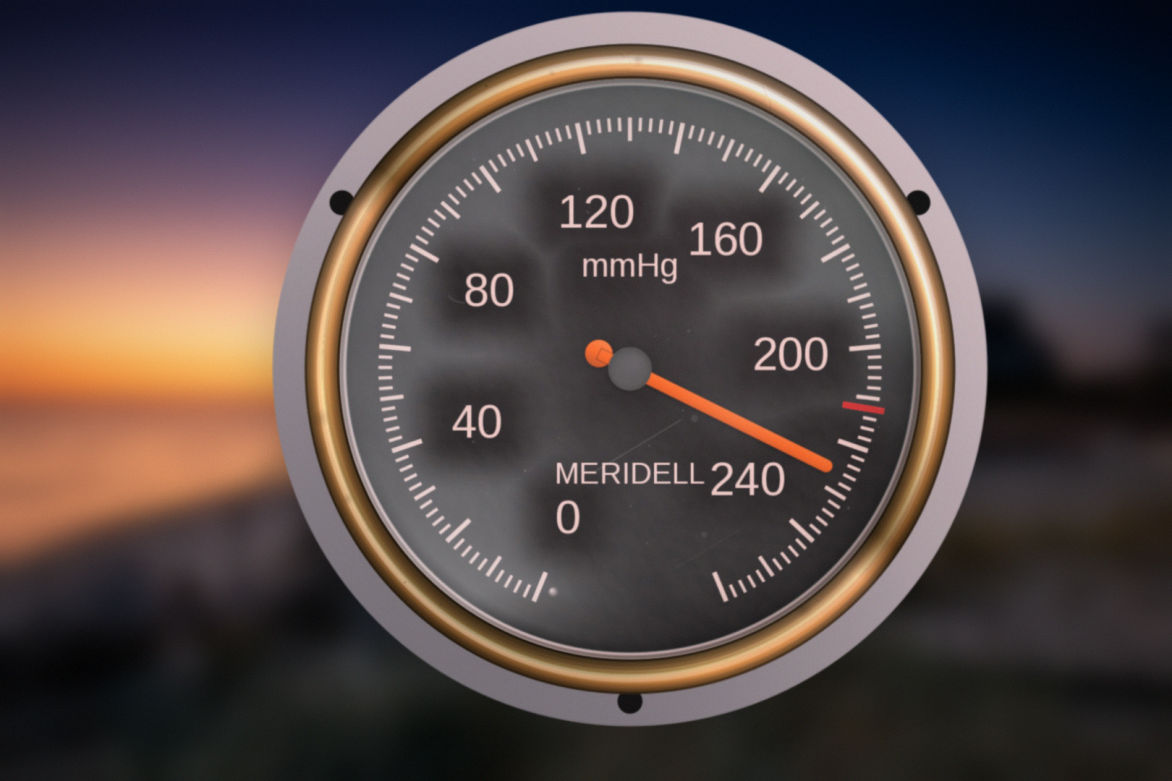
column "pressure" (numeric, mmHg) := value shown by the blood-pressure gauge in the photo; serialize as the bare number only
226
